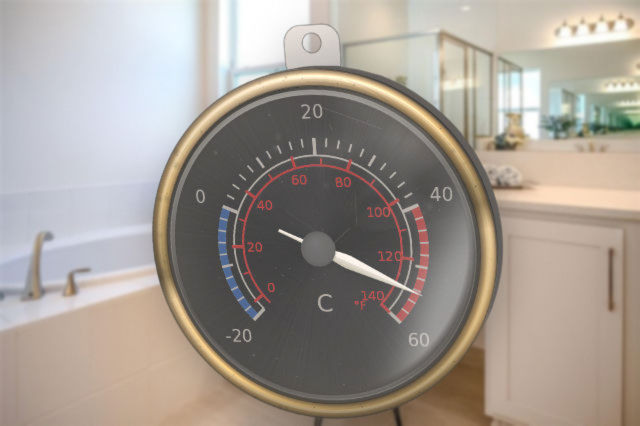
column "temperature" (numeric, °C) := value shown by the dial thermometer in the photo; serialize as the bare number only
54
